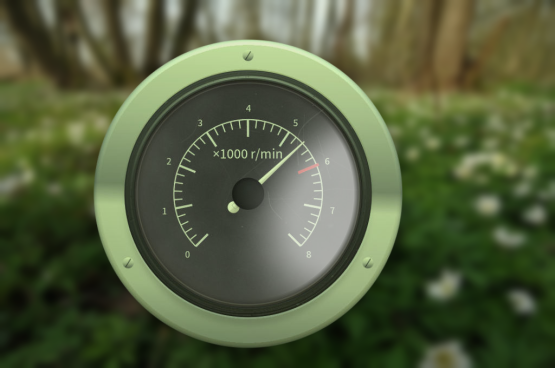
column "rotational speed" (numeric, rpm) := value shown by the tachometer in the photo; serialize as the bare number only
5400
